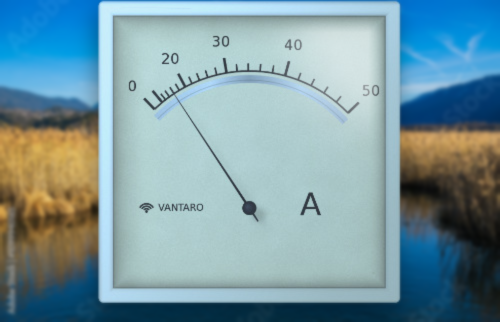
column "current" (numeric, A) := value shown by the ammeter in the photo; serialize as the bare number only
16
